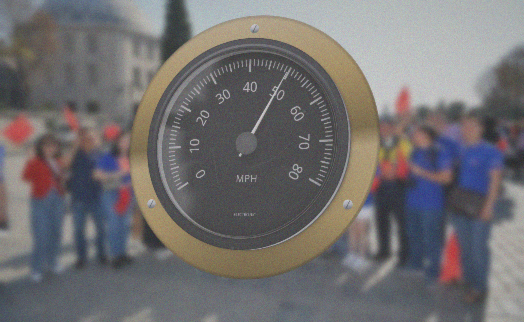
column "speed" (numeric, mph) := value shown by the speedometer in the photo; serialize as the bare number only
50
